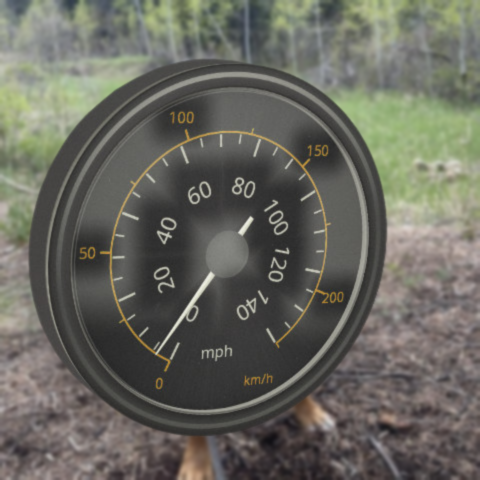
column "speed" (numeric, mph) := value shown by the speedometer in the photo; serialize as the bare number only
5
